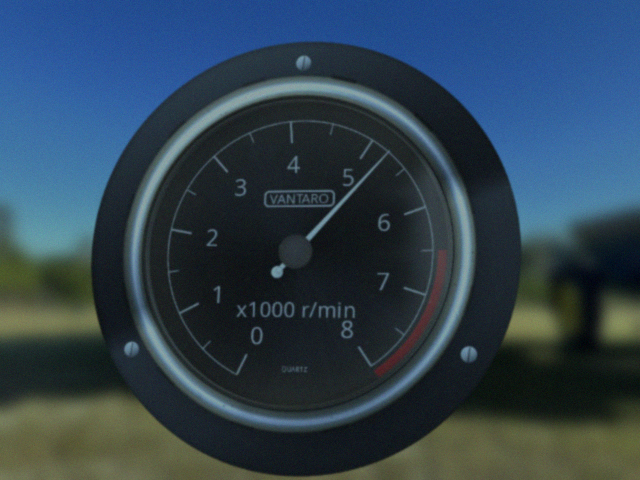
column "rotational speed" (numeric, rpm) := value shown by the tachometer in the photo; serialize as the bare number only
5250
